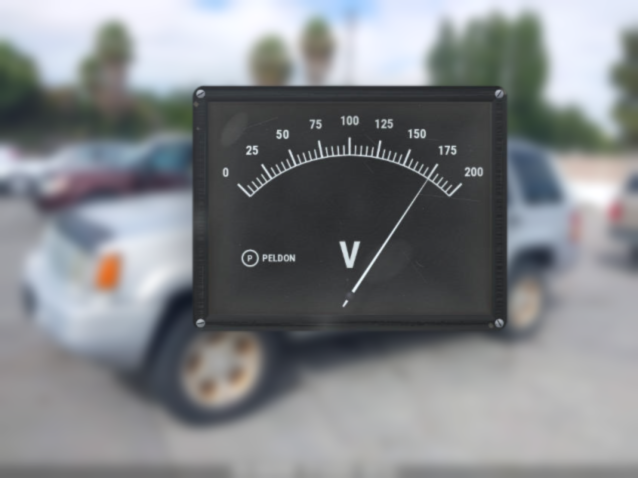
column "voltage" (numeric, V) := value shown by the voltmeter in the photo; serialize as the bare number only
175
